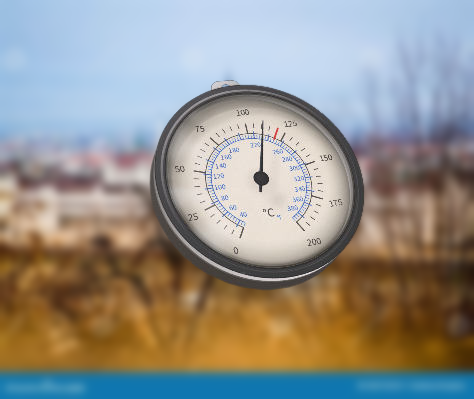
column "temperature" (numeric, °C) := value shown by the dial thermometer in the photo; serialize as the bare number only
110
